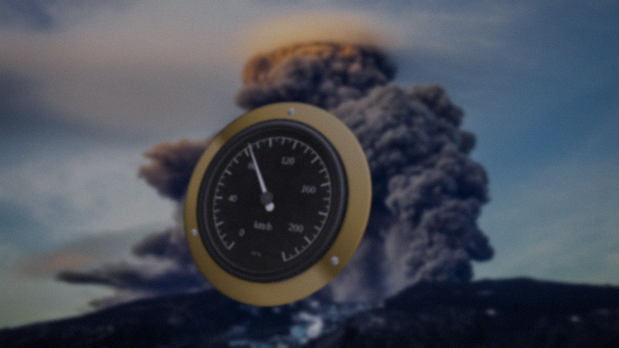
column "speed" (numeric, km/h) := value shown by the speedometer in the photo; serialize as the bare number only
85
